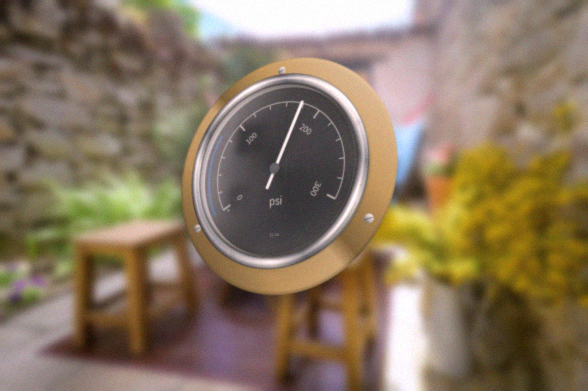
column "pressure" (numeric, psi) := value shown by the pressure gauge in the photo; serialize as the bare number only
180
